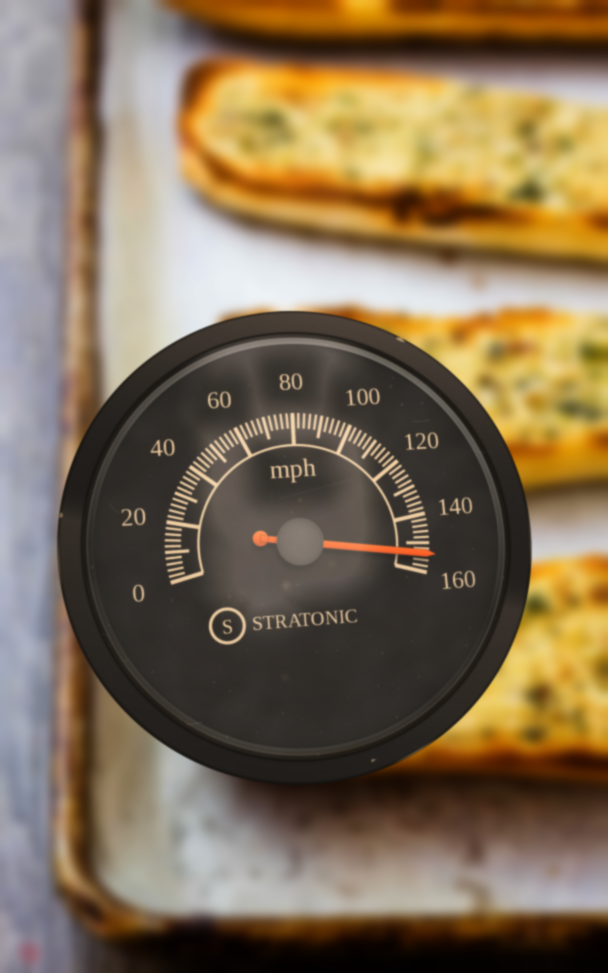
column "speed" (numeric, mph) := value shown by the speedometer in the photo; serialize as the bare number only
154
